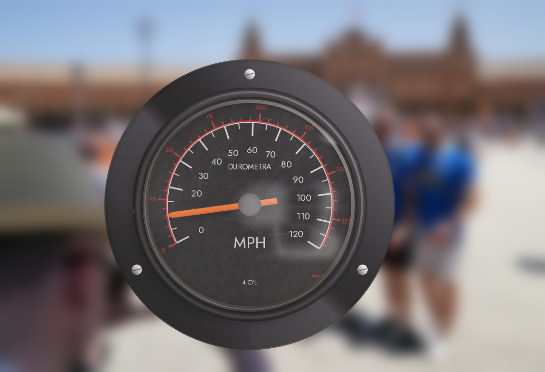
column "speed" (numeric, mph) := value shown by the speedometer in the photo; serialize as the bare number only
10
